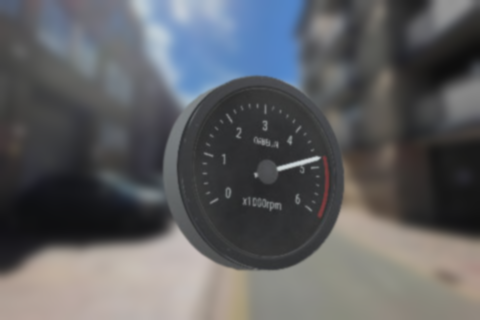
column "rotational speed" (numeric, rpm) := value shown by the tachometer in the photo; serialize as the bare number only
4800
